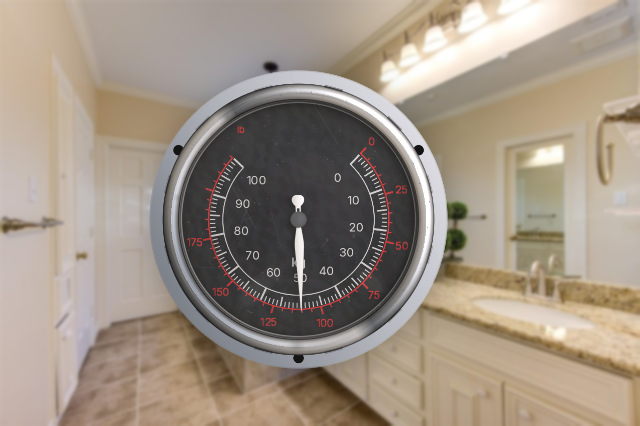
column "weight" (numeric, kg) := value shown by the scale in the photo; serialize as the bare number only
50
